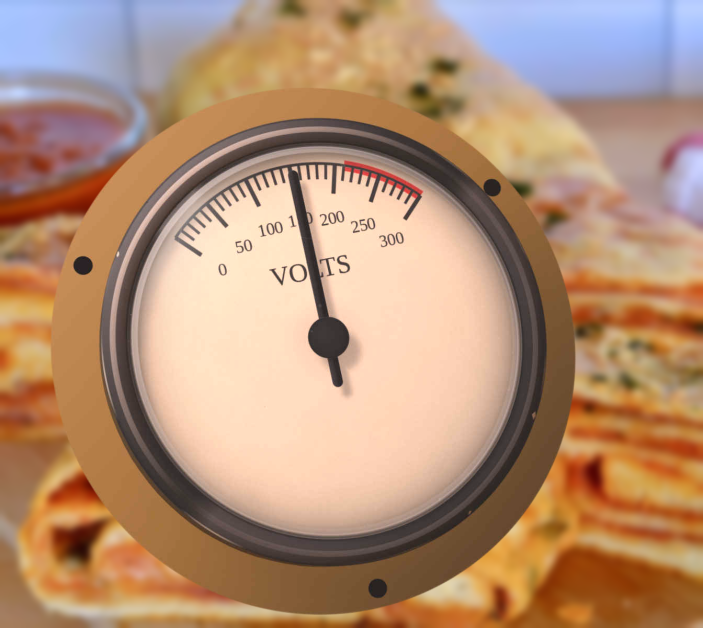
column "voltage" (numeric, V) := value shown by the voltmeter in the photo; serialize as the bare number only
150
